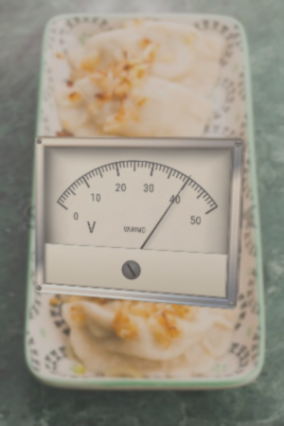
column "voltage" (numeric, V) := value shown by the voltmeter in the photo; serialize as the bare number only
40
